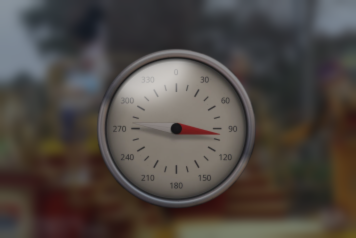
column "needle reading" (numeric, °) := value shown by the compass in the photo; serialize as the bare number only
97.5
